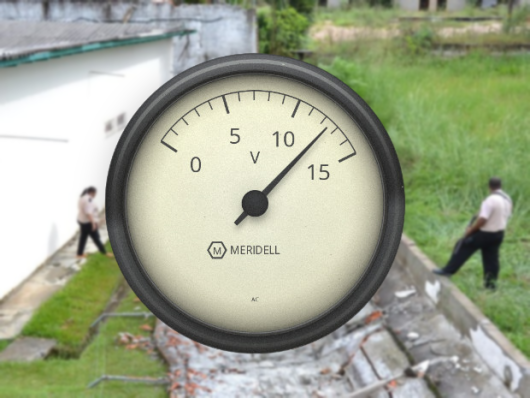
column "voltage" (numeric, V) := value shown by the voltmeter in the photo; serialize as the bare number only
12.5
